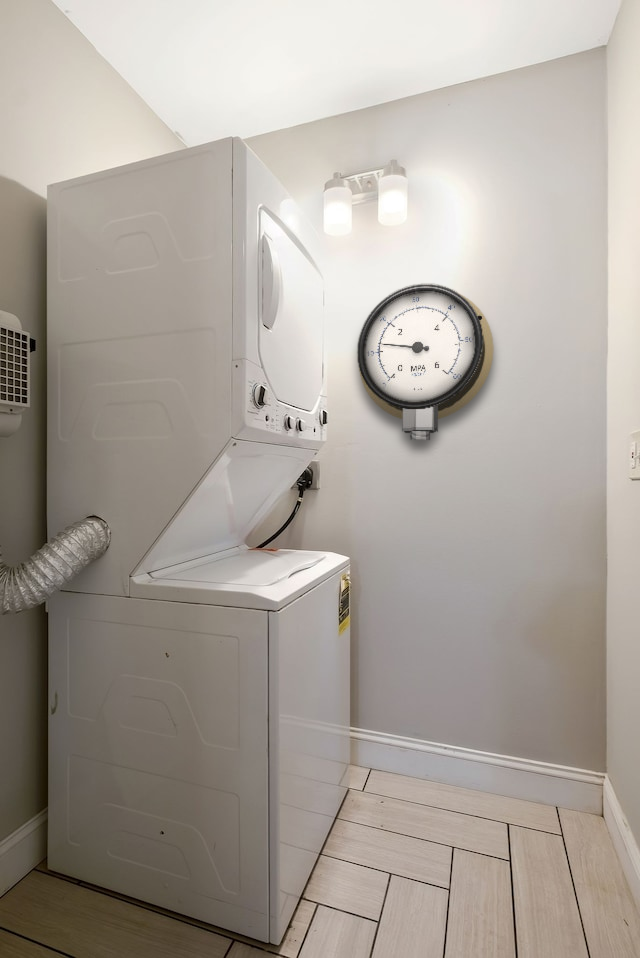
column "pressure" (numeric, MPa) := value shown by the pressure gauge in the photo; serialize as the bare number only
1.25
